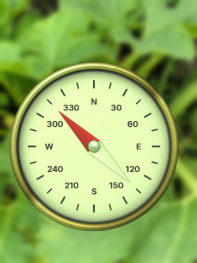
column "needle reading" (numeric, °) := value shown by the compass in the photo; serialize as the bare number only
315
